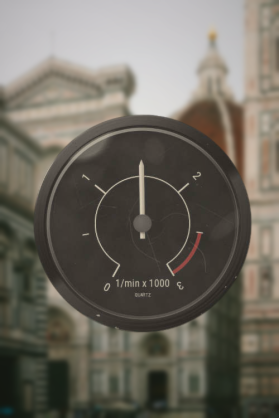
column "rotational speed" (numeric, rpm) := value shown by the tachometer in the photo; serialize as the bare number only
1500
